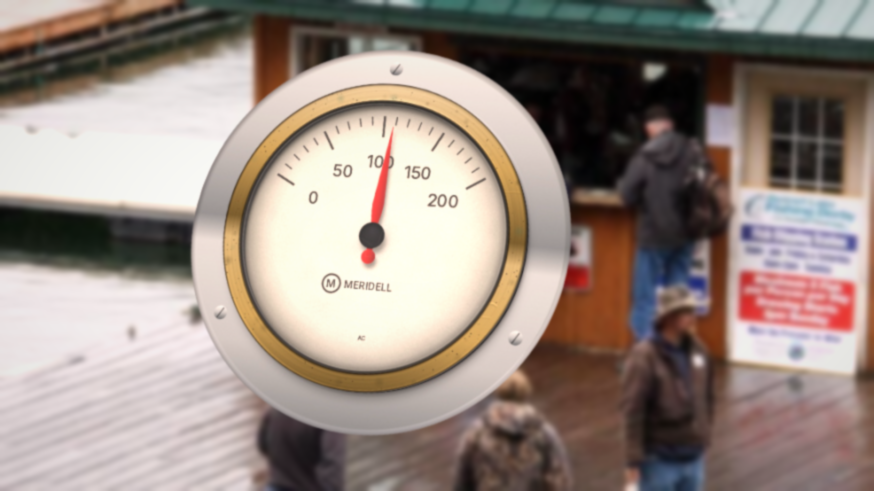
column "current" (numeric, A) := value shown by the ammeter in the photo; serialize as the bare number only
110
